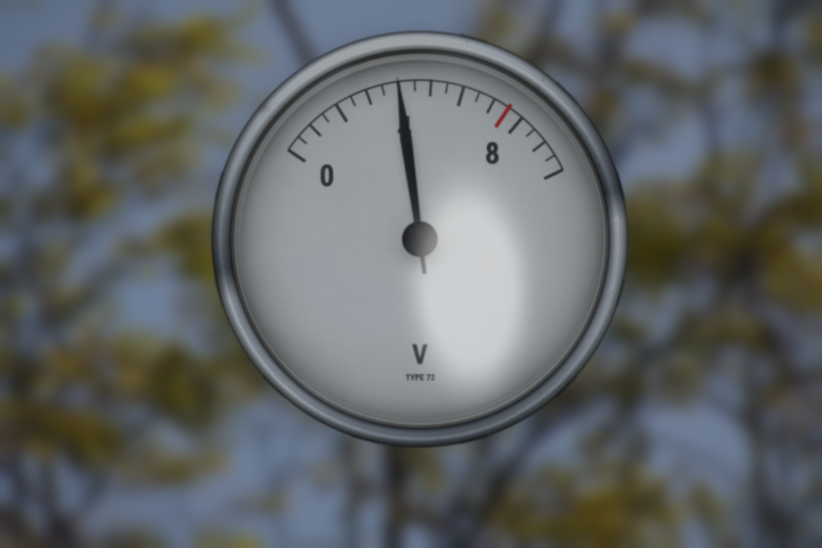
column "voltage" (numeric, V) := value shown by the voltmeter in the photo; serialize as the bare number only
4
